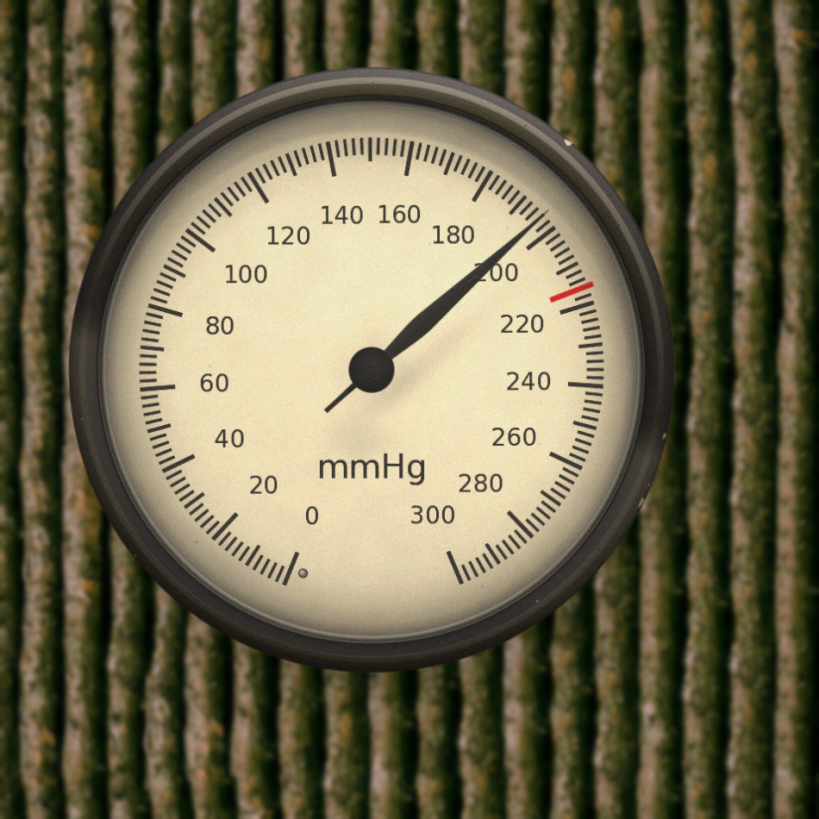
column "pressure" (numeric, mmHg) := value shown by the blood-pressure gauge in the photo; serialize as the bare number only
196
